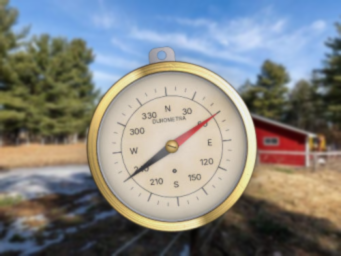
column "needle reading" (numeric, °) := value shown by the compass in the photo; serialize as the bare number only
60
